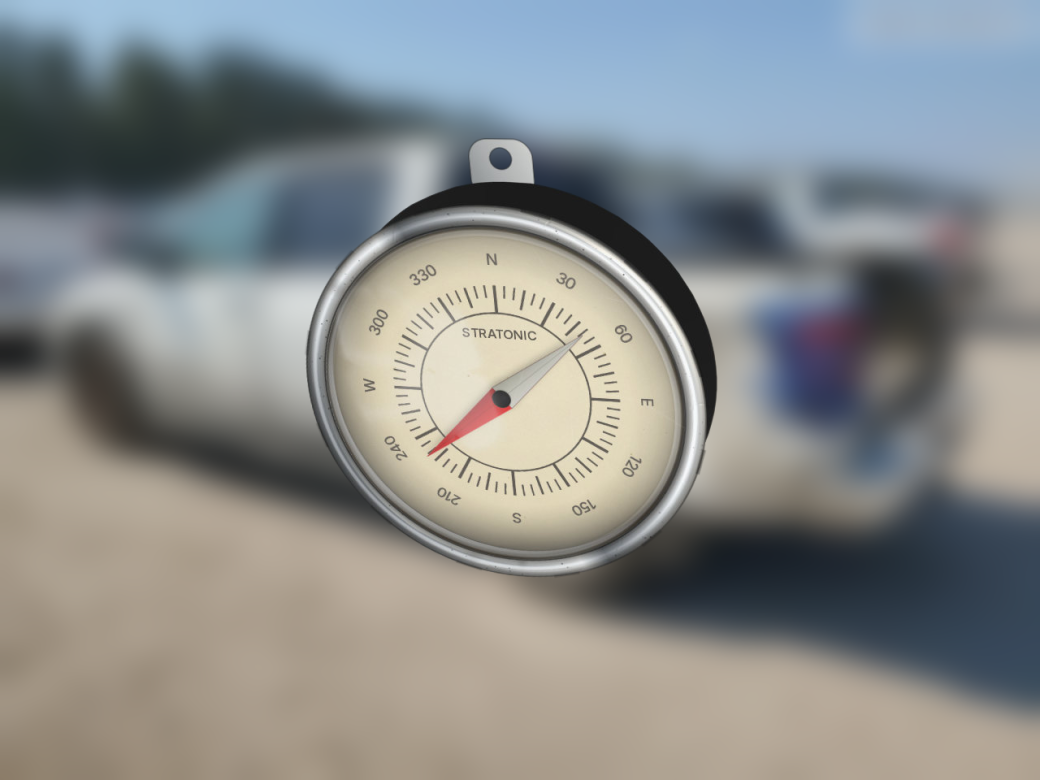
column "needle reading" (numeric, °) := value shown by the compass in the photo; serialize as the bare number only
230
